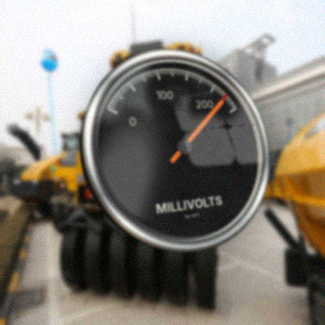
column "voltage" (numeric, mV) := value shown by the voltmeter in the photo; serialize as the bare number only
225
